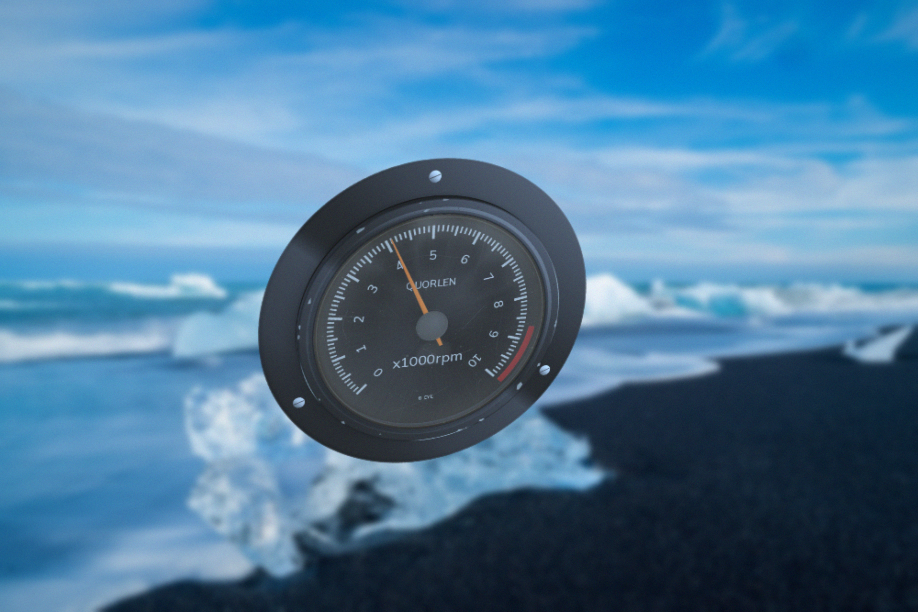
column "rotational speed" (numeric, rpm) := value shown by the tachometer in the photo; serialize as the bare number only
4100
